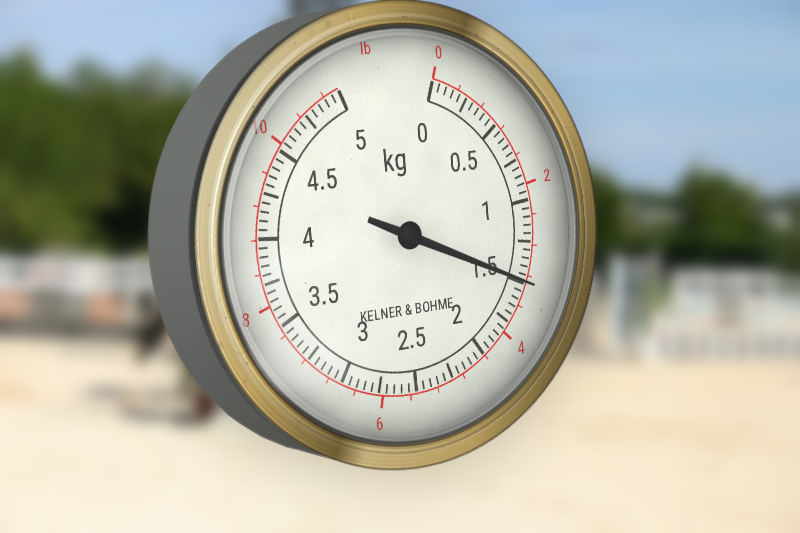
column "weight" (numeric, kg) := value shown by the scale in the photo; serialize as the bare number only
1.5
